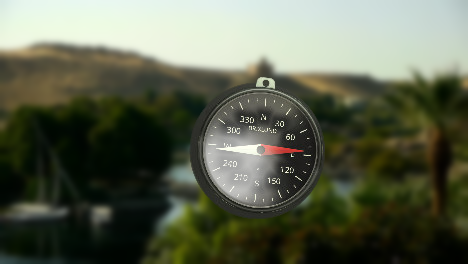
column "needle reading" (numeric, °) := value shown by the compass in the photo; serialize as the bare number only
85
